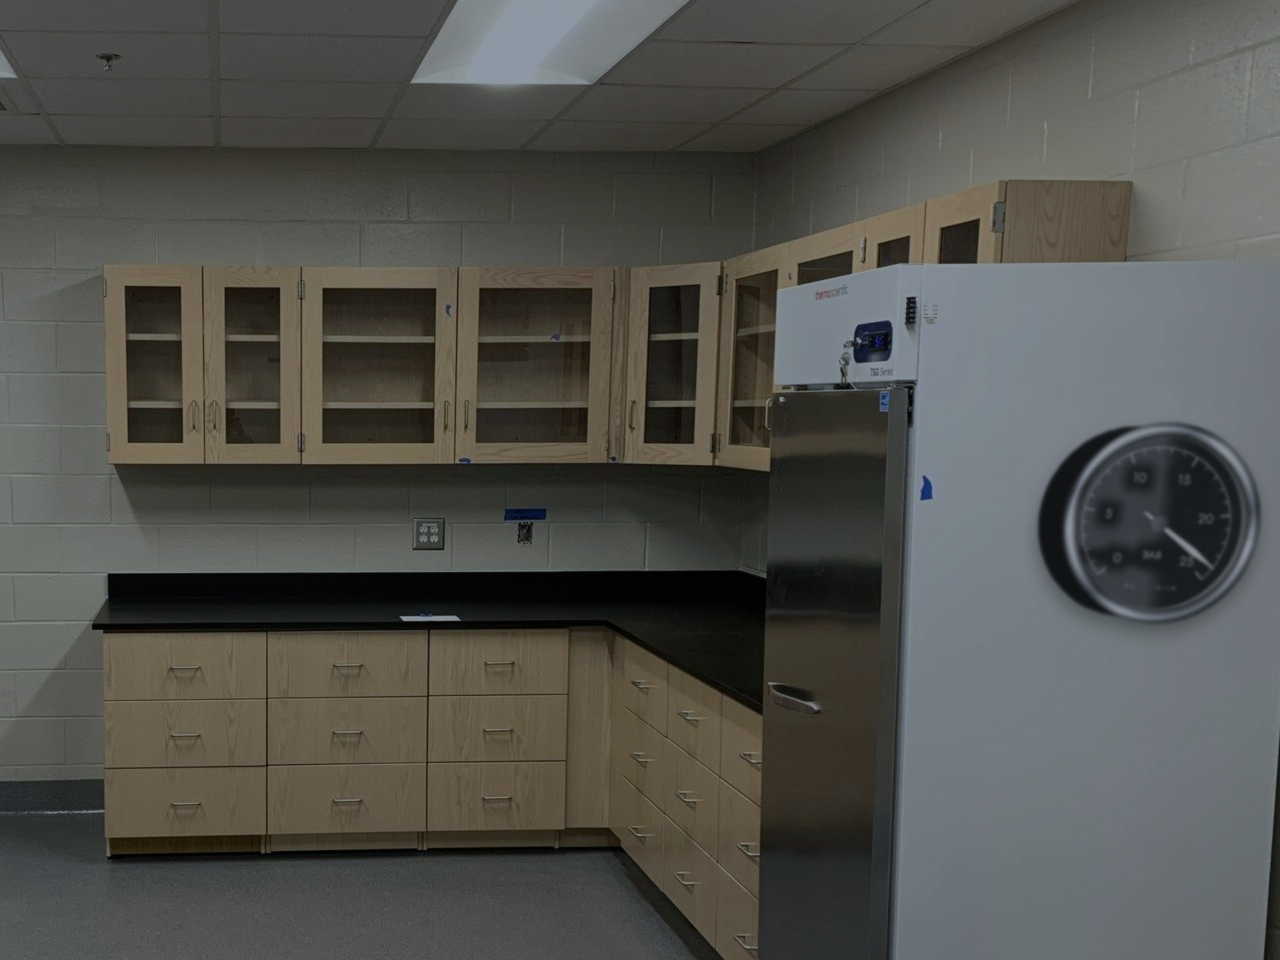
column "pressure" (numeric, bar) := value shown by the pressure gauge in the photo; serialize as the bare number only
24
